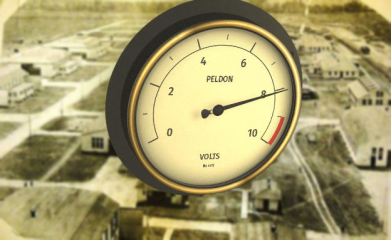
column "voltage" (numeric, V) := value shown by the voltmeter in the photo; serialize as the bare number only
8
